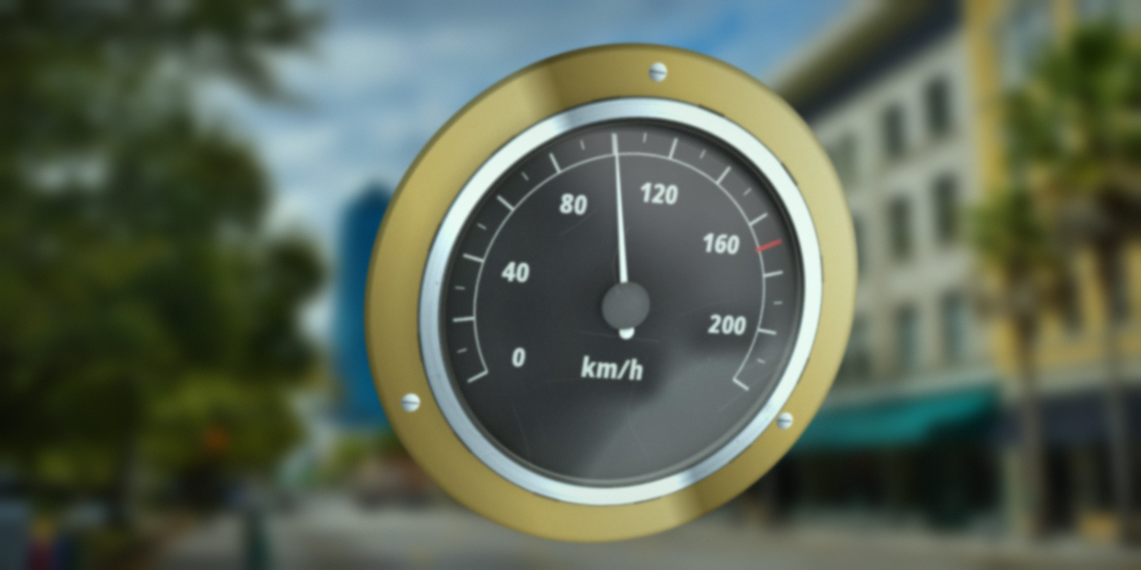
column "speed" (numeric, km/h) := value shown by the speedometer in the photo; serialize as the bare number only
100
